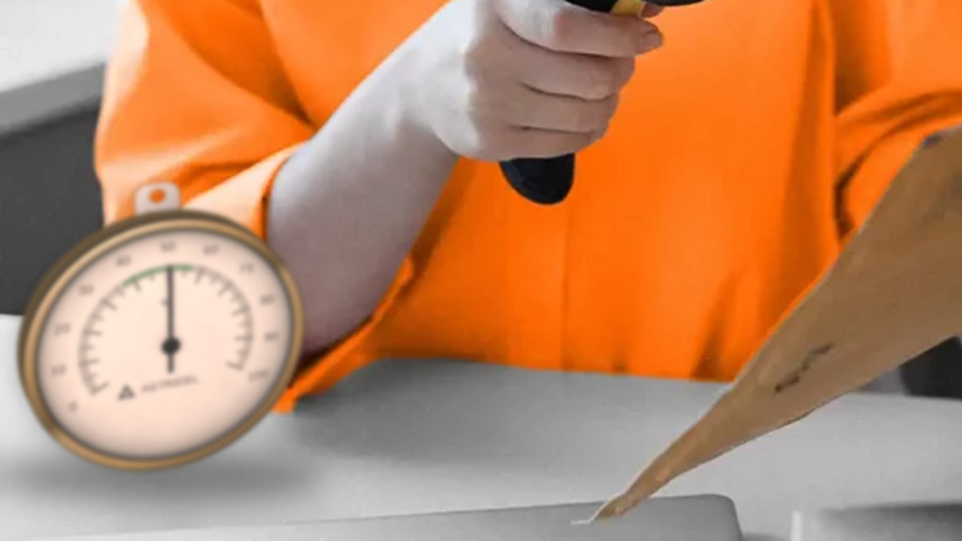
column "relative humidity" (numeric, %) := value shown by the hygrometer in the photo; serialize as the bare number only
50
